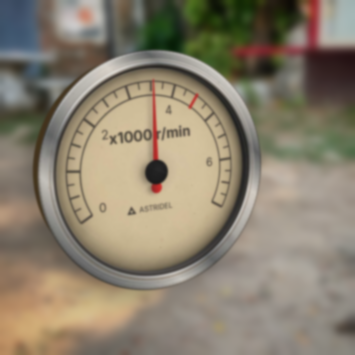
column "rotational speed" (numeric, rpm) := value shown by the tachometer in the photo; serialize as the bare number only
3500
